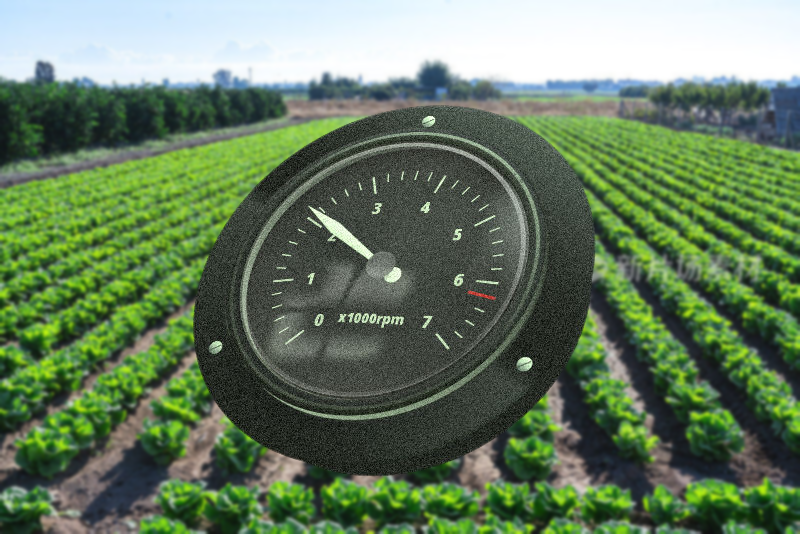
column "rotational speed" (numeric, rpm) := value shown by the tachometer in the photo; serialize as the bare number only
2100
